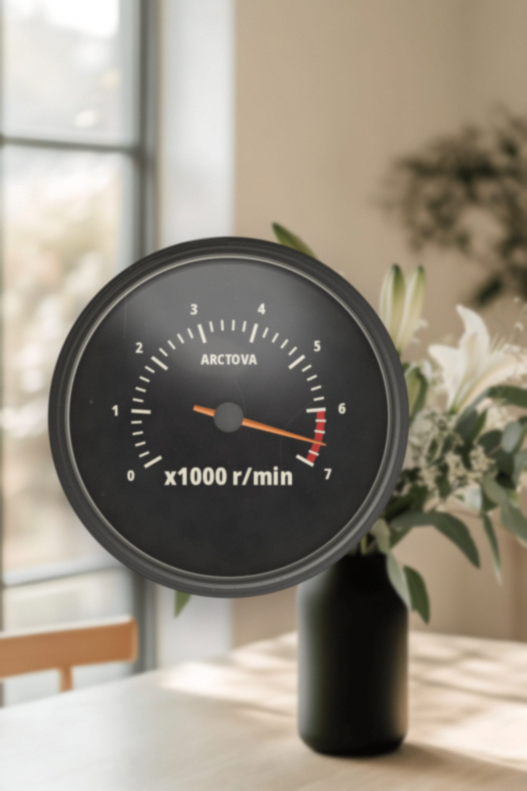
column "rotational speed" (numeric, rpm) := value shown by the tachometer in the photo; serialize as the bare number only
6600
